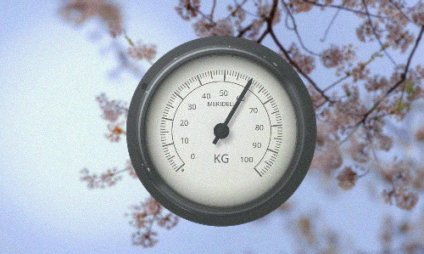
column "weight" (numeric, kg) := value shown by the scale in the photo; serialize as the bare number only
60
